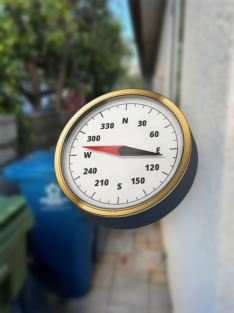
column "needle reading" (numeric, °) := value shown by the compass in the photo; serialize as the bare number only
280
